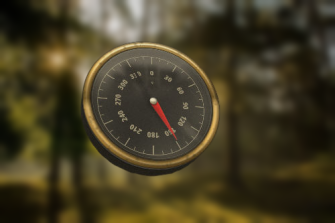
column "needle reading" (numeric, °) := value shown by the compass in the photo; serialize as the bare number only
150
